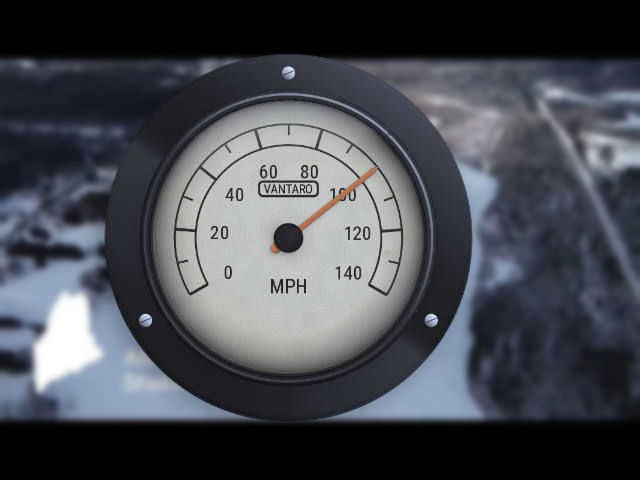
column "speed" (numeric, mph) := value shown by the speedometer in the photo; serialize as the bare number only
100
